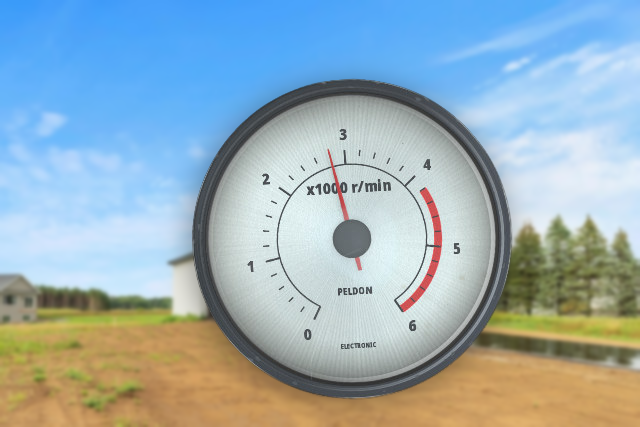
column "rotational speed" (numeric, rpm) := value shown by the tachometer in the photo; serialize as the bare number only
2800
